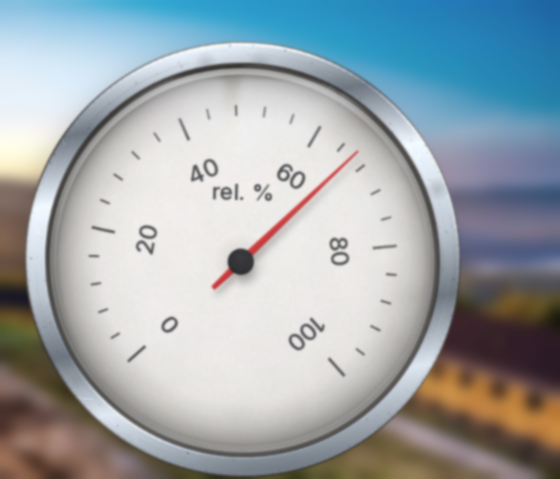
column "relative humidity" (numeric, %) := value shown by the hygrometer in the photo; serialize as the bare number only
66
